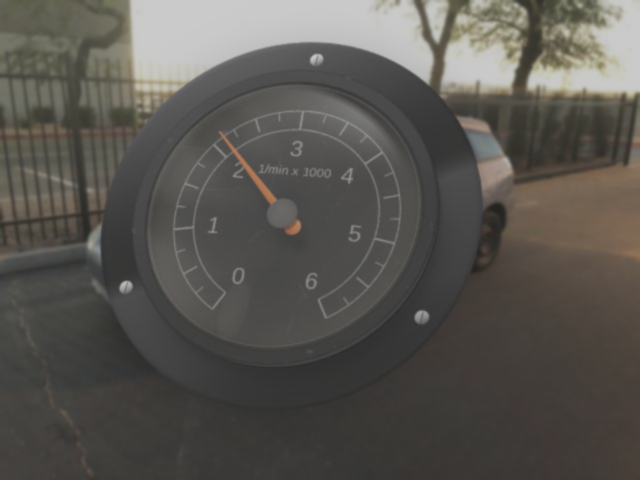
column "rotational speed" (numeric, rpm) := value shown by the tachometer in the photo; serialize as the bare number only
2125
